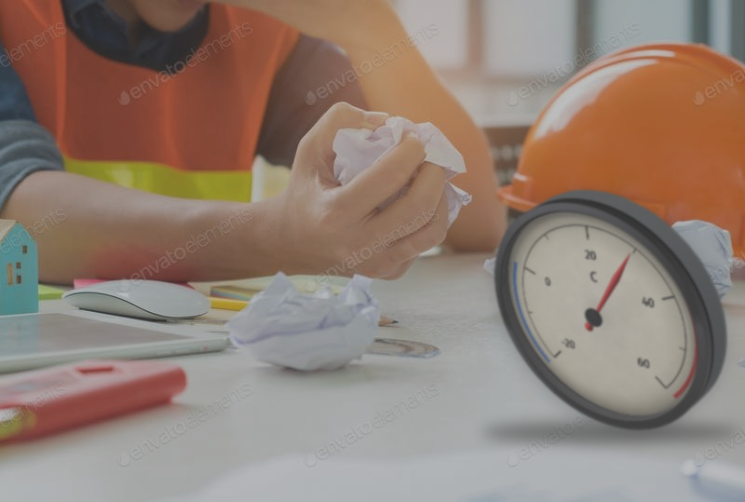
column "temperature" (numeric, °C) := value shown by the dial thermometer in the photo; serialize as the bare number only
30
